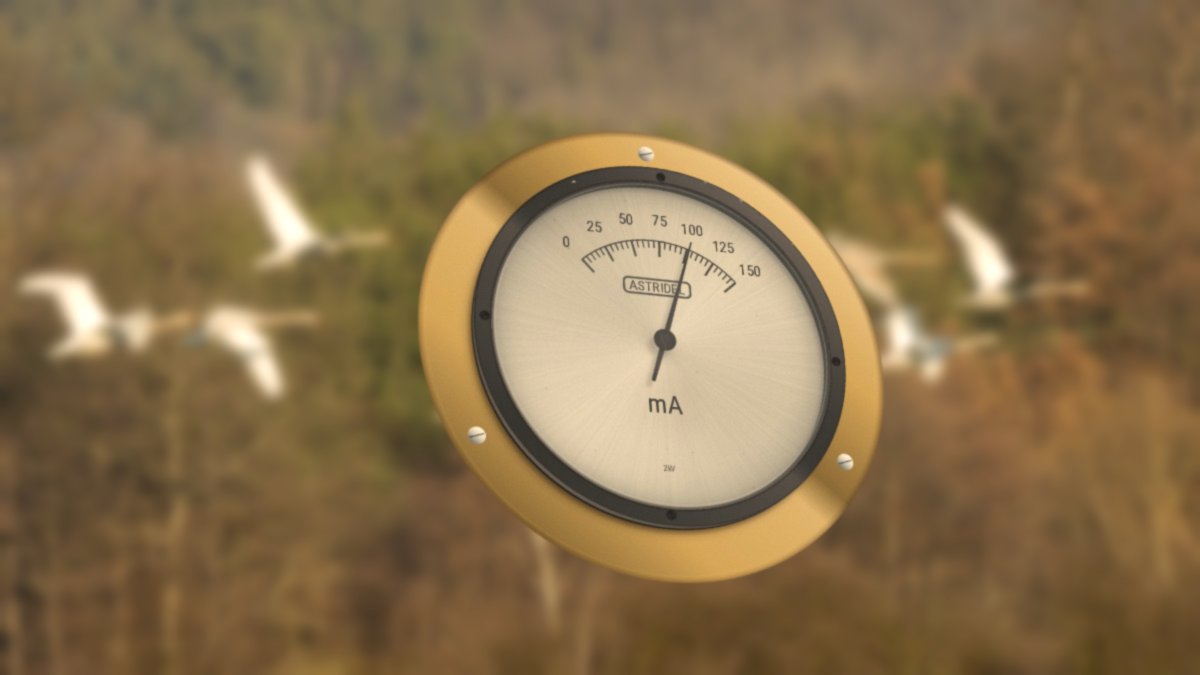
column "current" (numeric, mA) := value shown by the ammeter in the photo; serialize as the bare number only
100
